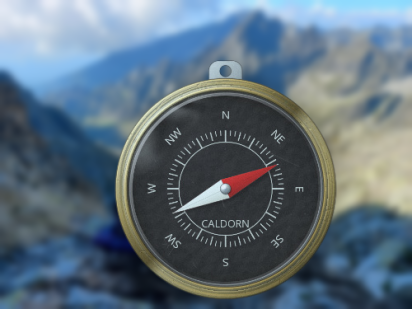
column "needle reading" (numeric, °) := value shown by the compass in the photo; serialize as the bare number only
65
